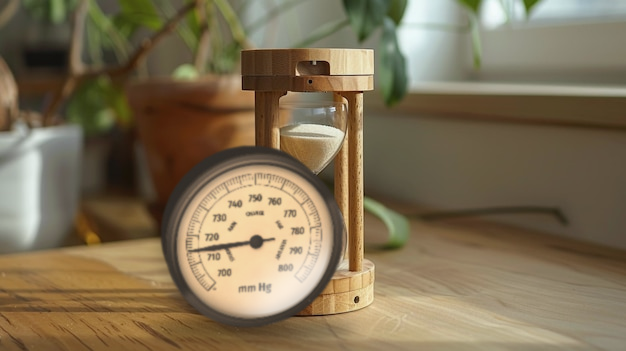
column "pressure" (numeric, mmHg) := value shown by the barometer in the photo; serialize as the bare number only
715
